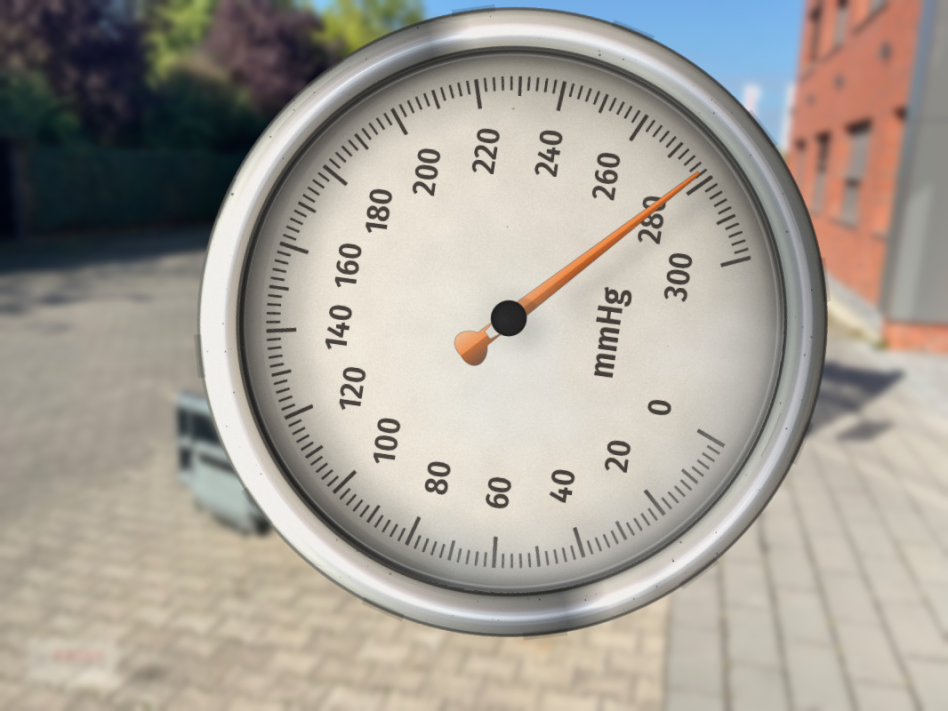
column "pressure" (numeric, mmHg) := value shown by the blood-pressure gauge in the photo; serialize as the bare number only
278
